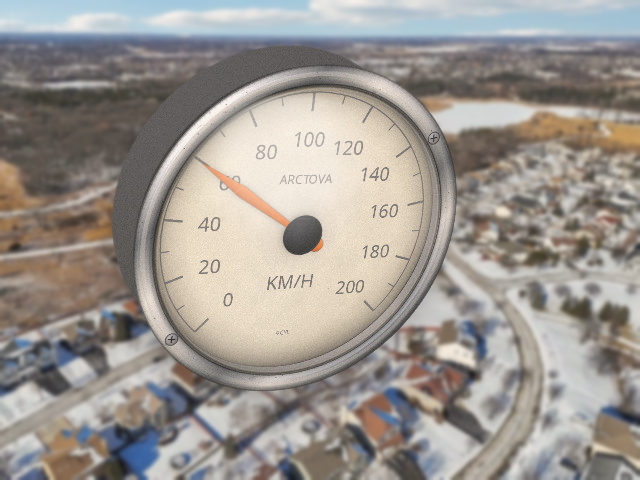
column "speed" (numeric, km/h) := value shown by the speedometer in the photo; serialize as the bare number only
60
